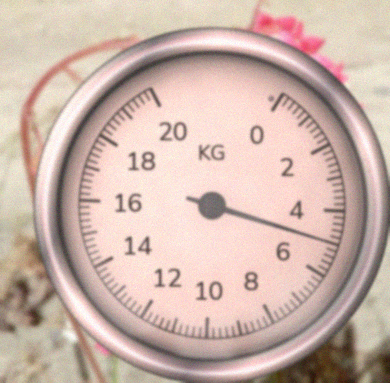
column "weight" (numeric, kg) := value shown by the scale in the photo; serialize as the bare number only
5
